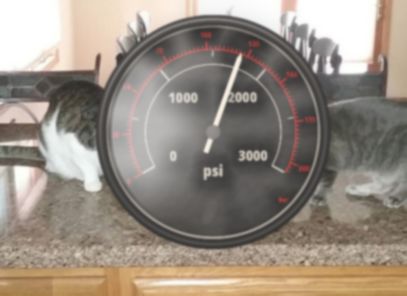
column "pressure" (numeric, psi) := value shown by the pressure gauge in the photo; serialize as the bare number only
1750
